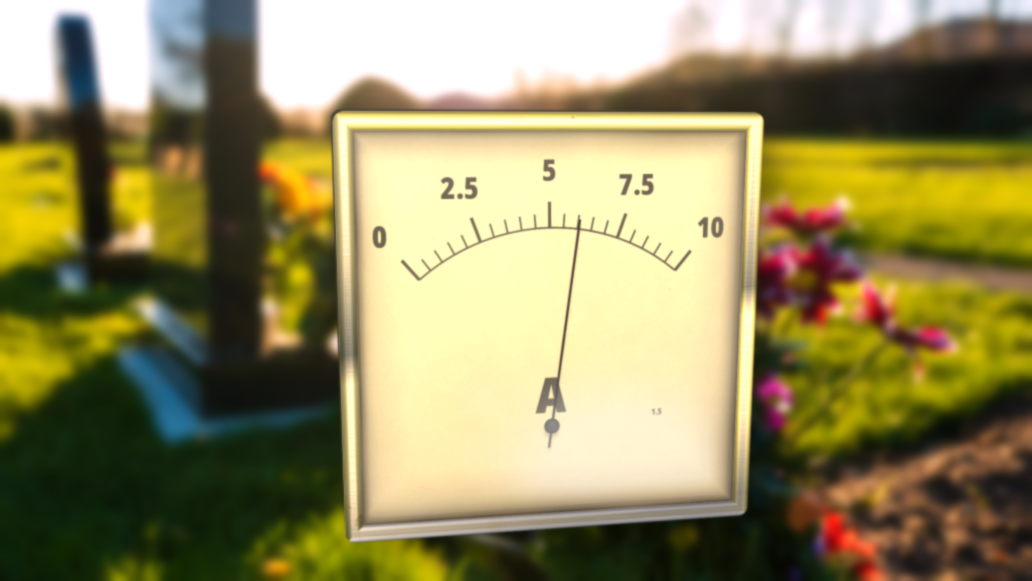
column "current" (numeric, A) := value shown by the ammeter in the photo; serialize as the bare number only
6
